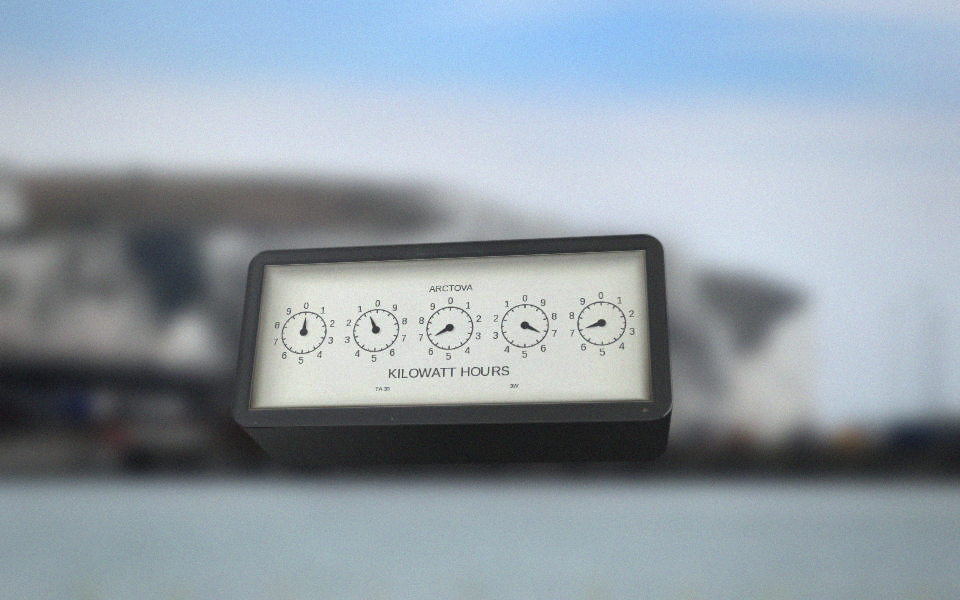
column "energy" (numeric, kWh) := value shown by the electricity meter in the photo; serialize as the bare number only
667
